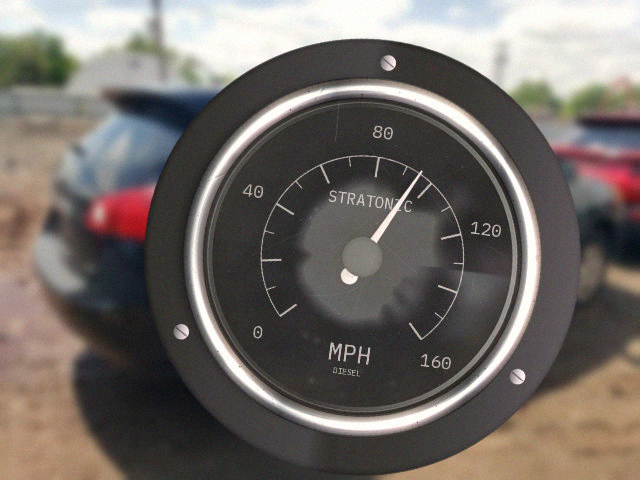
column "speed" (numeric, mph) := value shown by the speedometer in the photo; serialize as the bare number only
95
